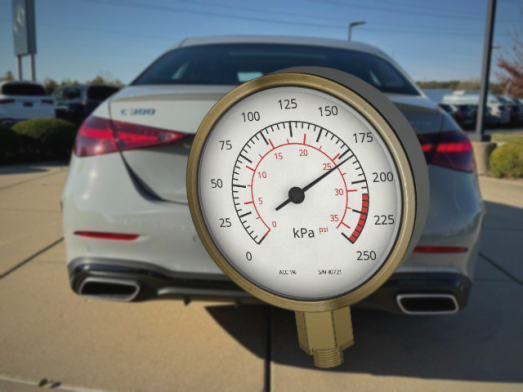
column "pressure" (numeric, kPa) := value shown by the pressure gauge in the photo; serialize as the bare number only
180
